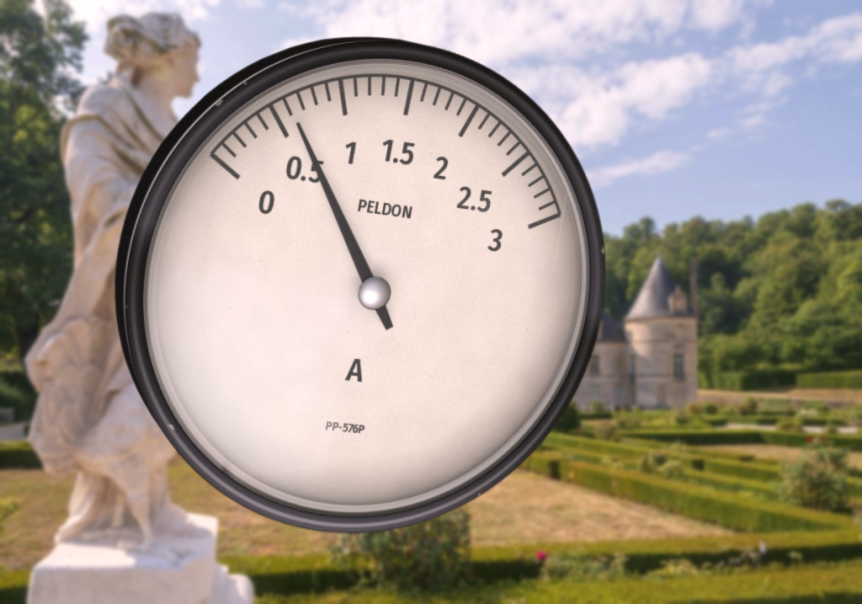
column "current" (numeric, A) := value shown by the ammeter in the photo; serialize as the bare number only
0.6
